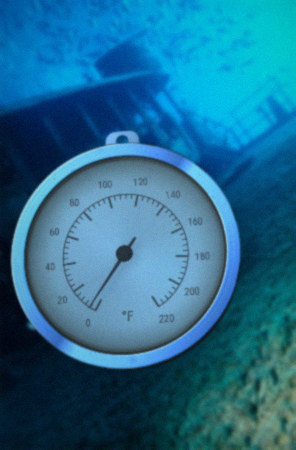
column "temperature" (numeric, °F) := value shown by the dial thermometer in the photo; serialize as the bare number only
4
